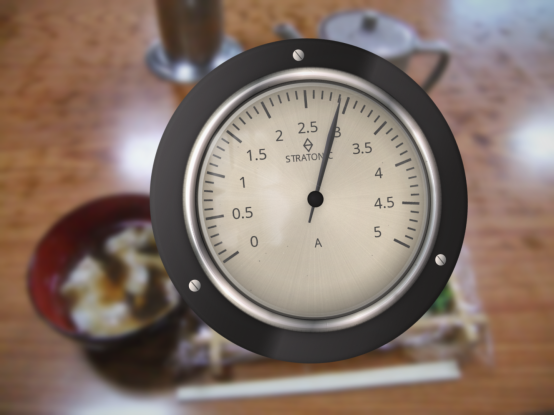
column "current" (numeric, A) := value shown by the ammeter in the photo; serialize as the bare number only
2.9
